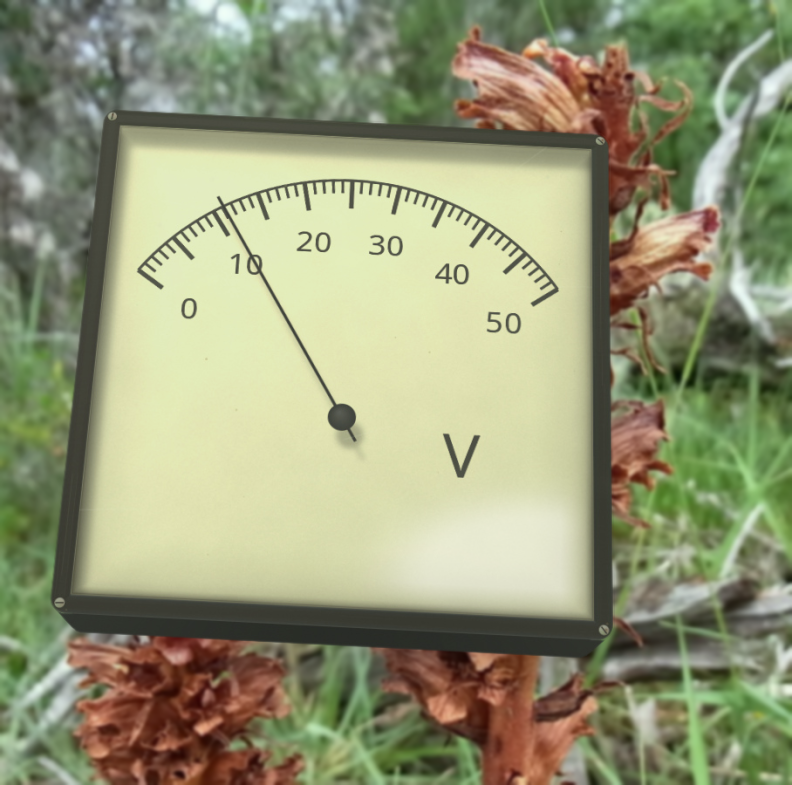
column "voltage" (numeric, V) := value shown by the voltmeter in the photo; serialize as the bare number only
11
